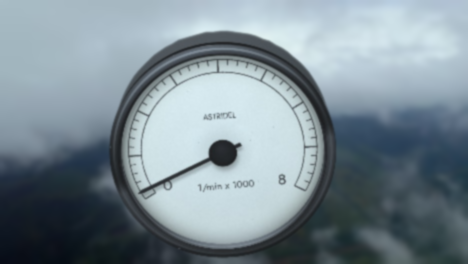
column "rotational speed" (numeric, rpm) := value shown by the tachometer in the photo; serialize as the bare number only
200
